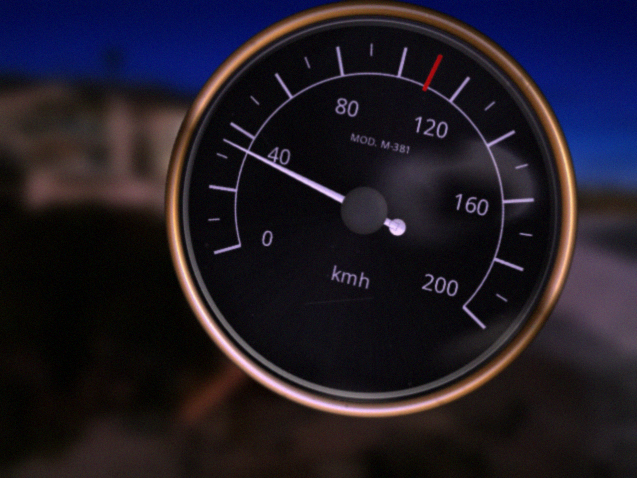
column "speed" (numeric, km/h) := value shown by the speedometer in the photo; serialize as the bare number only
35
